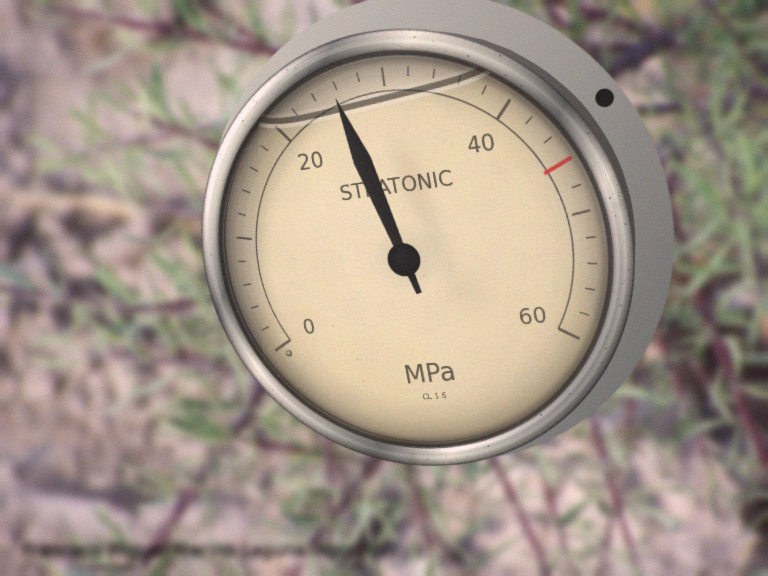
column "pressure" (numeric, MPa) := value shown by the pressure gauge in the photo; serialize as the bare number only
26
